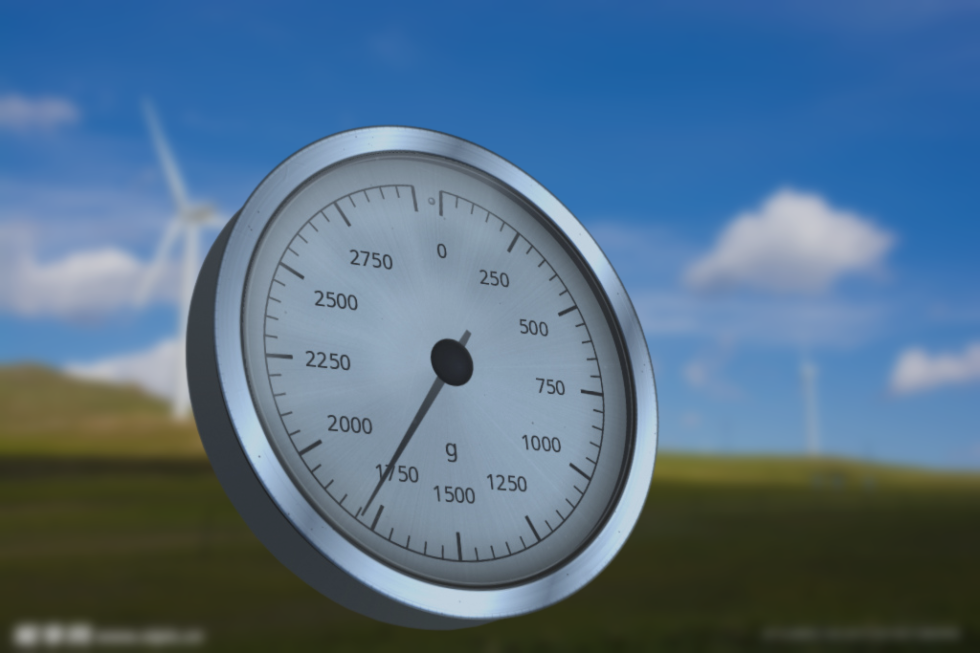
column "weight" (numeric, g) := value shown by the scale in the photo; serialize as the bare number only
1800
